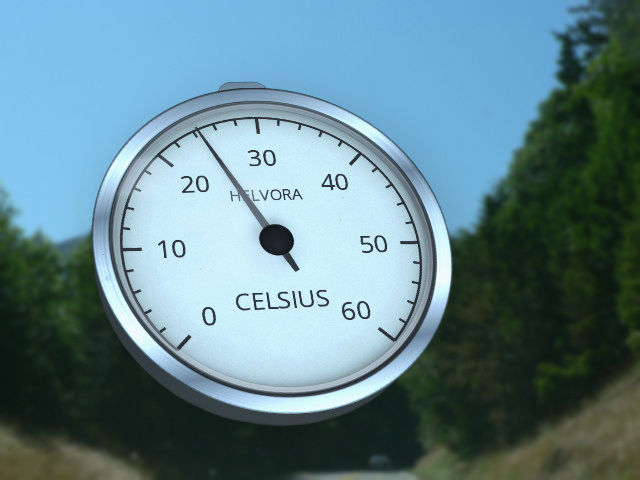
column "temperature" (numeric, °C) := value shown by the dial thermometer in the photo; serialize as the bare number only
24
